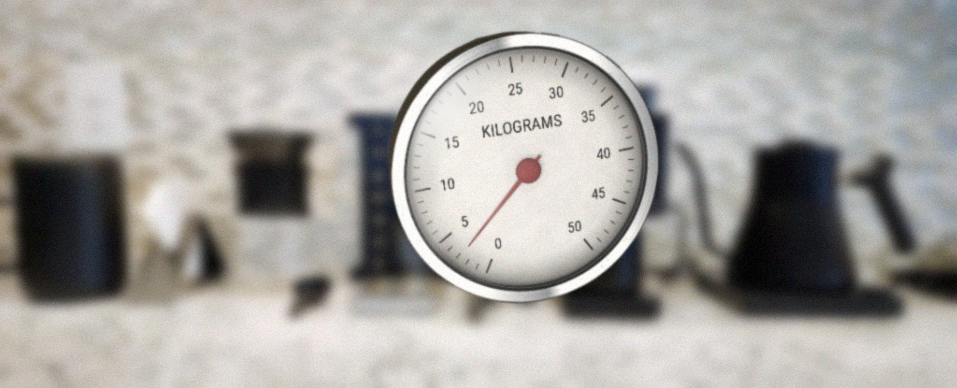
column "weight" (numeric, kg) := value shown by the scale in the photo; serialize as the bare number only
3
